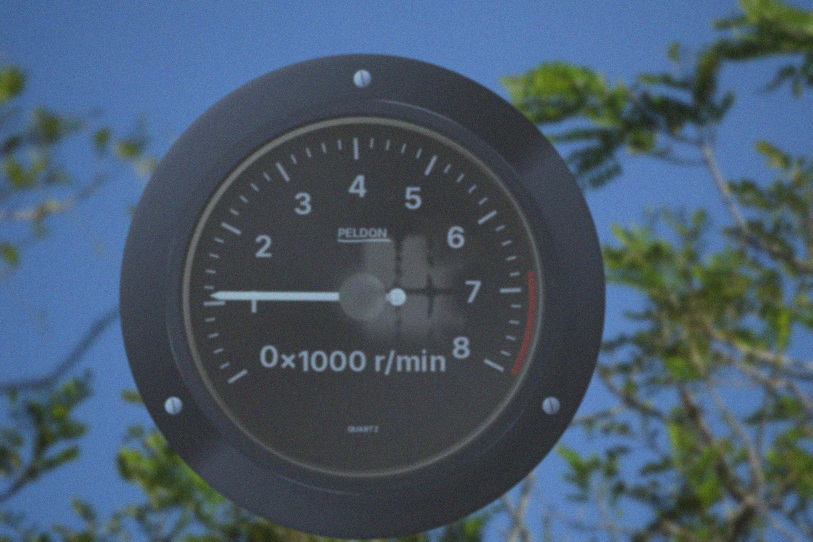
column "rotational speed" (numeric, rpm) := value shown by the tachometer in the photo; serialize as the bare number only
1100
